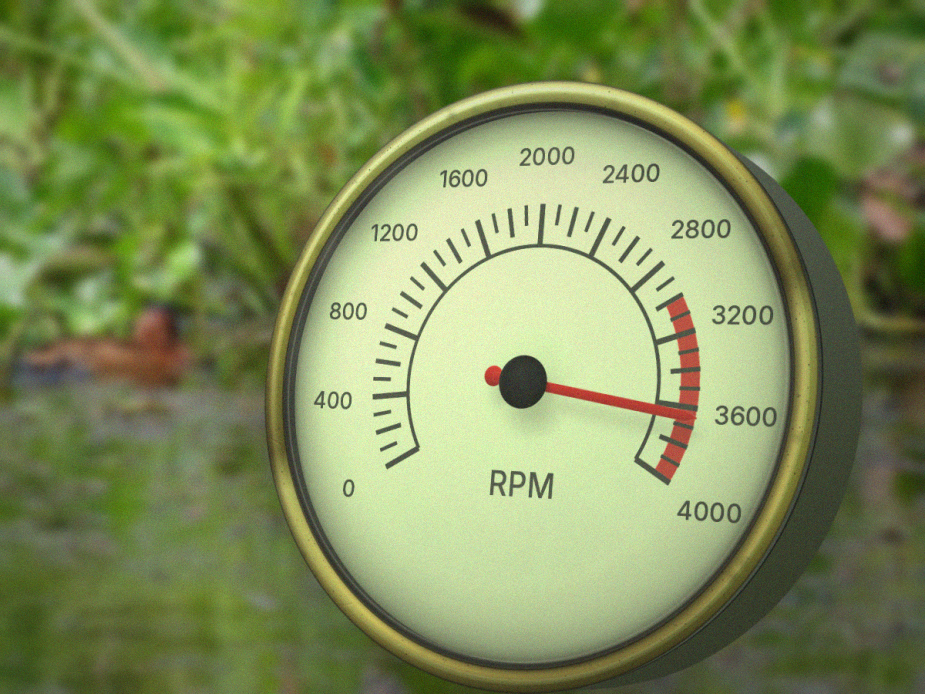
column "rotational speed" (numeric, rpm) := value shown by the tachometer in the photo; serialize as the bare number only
3650
